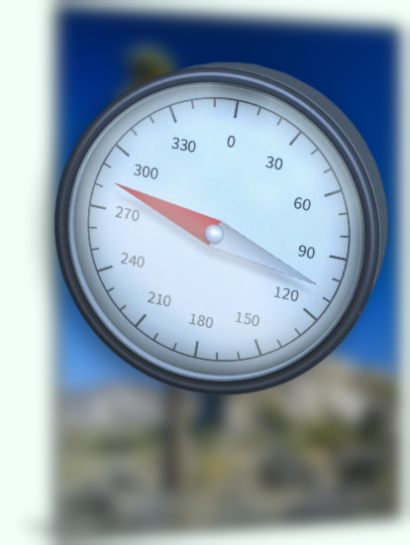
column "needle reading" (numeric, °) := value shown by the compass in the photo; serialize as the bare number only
285
